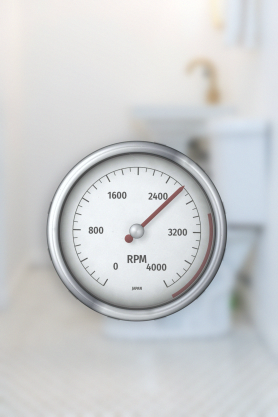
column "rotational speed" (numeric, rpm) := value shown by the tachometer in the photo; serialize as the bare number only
2600
